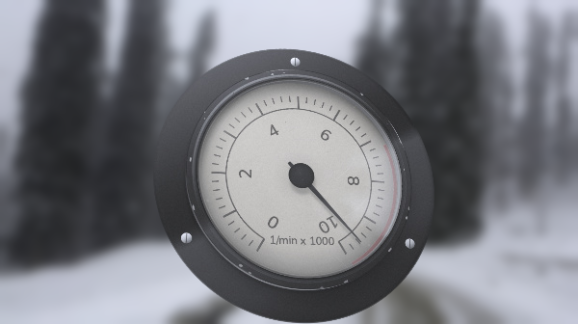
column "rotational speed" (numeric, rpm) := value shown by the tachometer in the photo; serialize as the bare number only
9600
